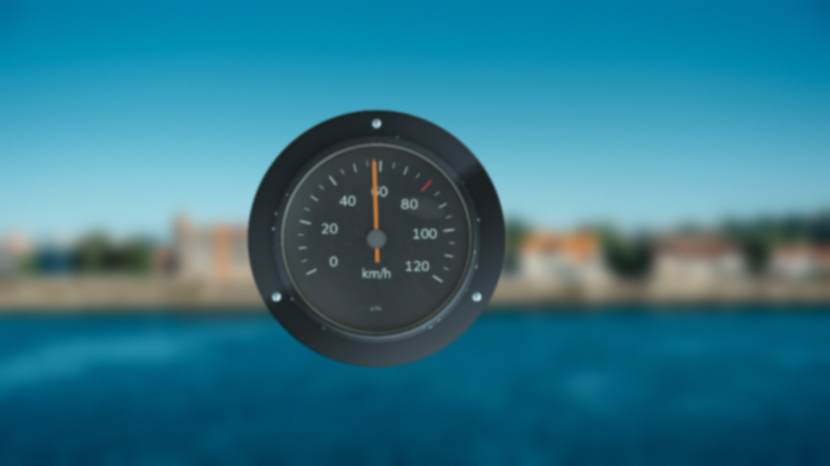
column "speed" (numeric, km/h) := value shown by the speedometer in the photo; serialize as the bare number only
57.5
